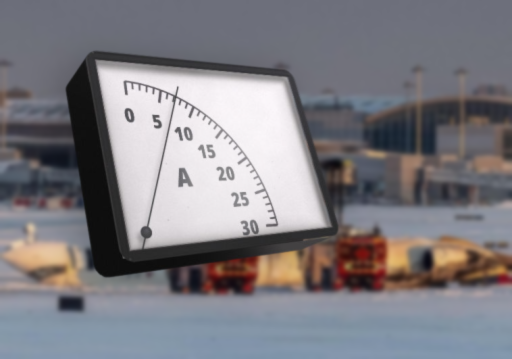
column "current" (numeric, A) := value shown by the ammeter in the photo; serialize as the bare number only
7
